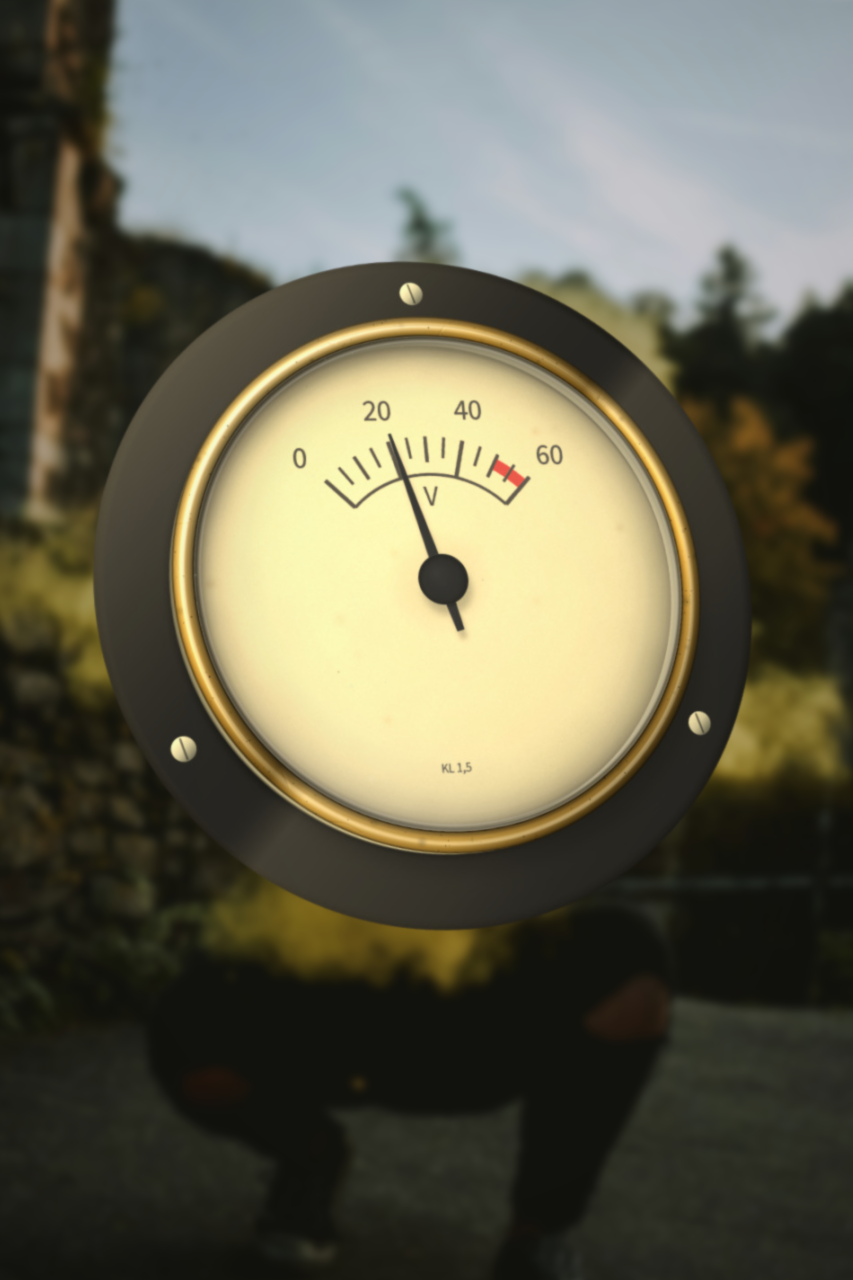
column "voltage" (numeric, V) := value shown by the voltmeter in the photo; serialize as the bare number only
20
